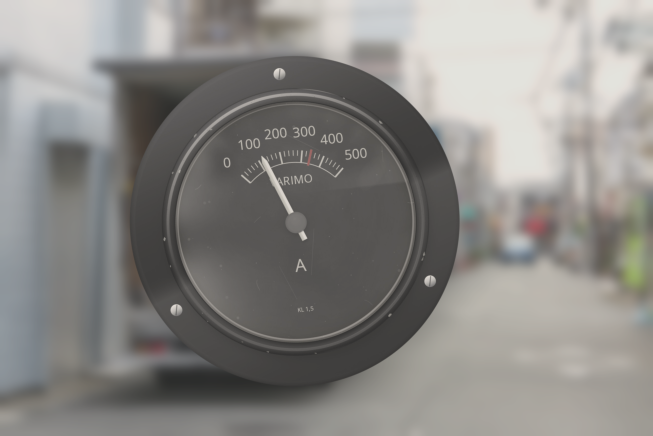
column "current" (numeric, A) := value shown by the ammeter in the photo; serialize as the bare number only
120
